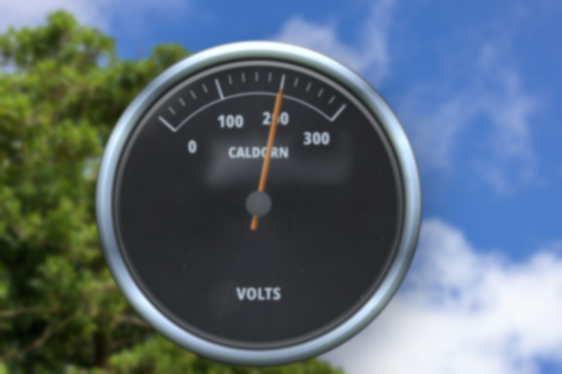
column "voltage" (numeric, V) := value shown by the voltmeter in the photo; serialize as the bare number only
200
